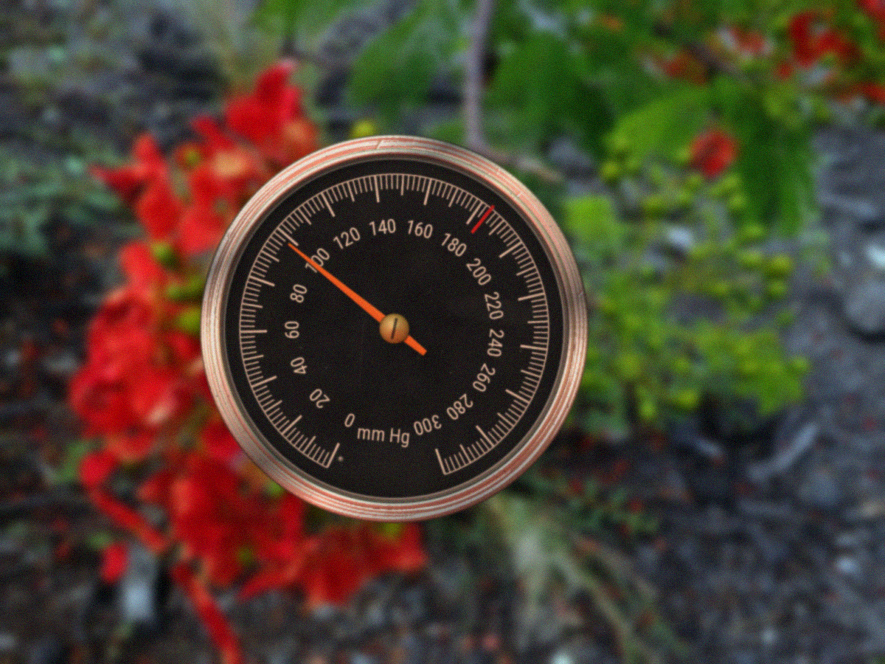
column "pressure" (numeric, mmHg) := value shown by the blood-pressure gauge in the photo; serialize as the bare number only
98
